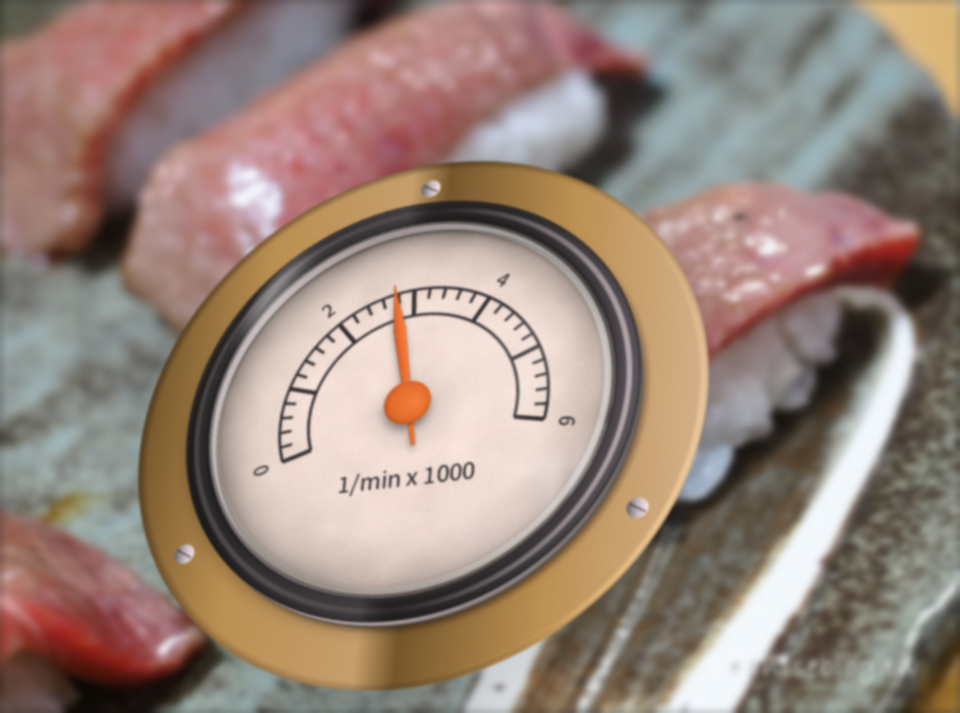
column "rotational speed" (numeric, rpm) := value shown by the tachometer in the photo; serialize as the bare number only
2800
